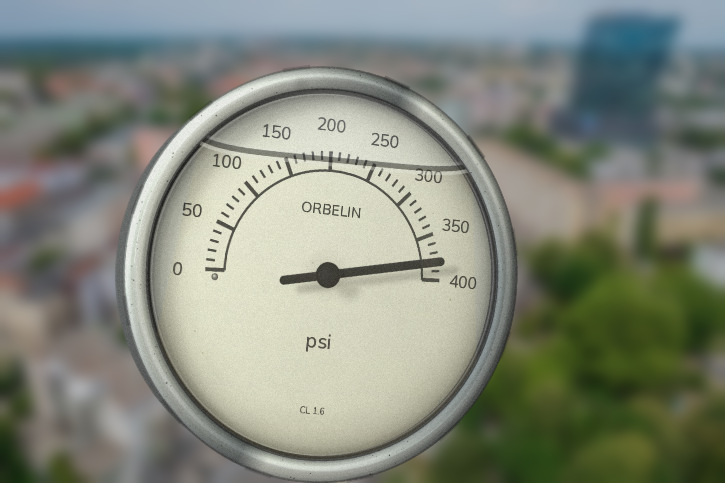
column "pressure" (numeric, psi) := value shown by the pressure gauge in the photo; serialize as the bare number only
380
